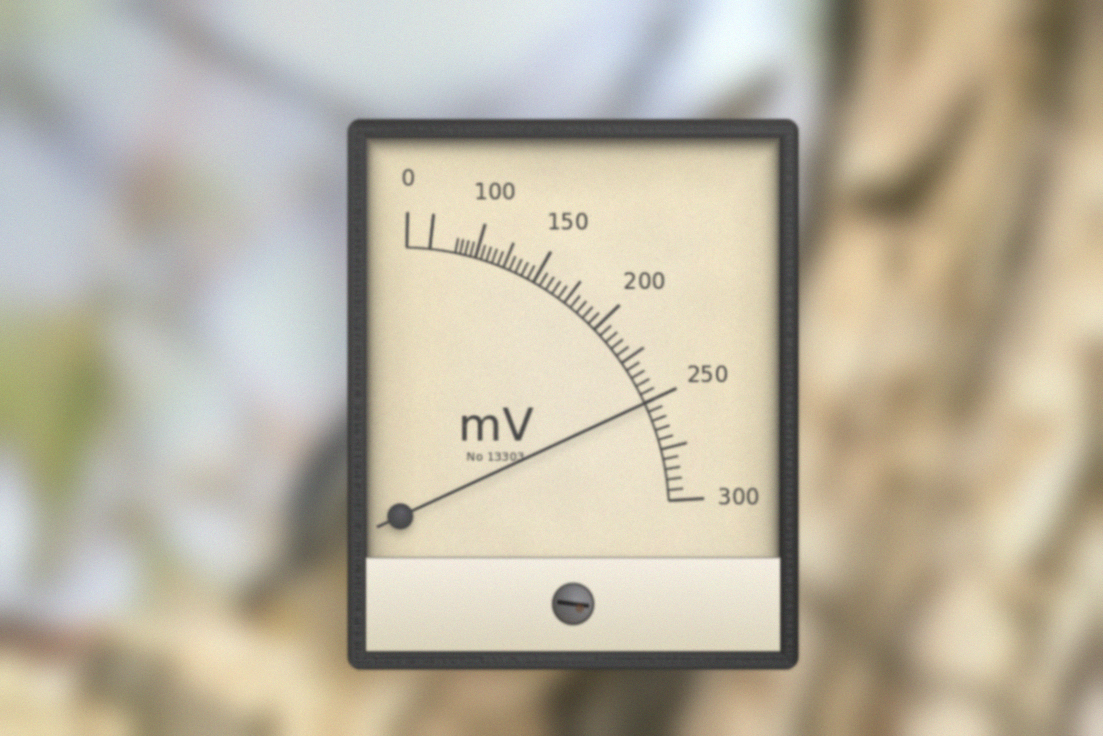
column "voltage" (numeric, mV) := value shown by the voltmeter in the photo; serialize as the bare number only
250
